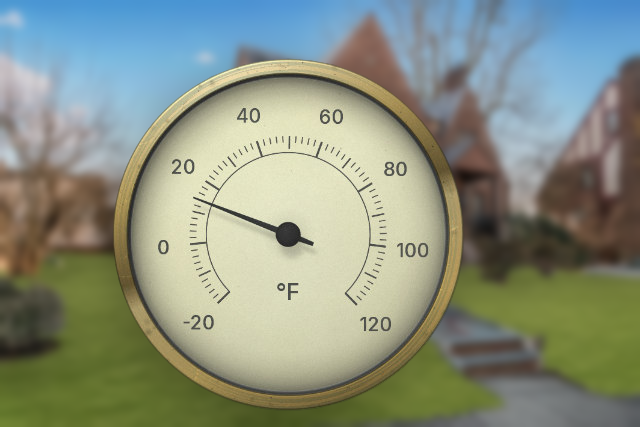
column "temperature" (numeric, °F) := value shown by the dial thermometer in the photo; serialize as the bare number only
14
